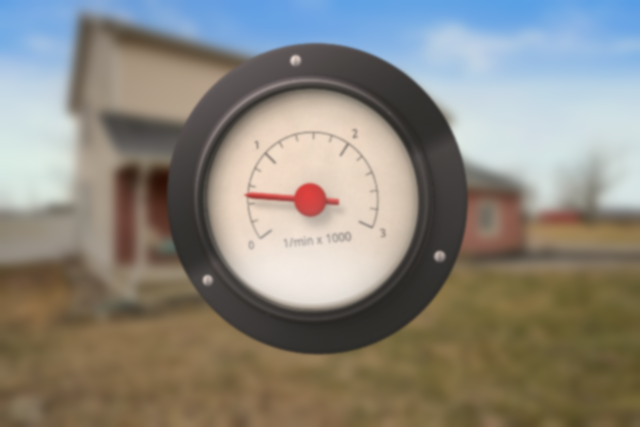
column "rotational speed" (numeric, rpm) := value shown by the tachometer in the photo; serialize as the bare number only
500
